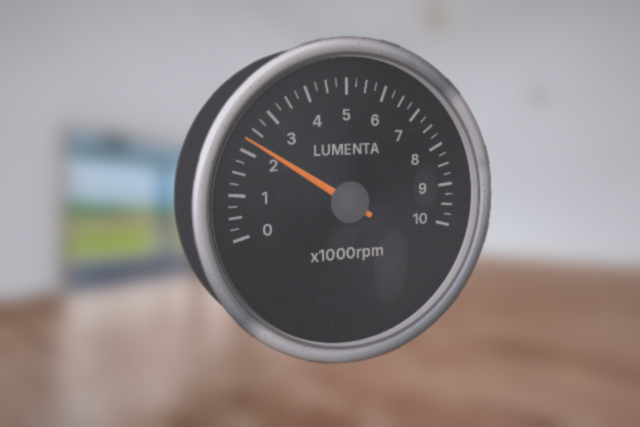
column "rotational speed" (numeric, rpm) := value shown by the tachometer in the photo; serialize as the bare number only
2250
